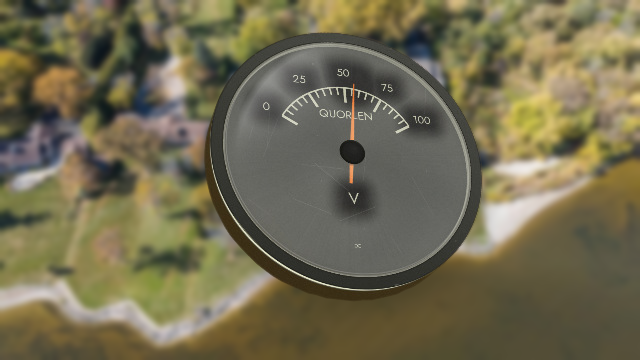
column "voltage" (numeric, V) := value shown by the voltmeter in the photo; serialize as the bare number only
55
